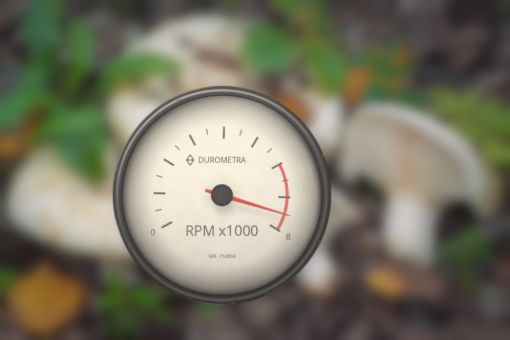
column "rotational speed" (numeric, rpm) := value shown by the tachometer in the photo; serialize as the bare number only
7500
